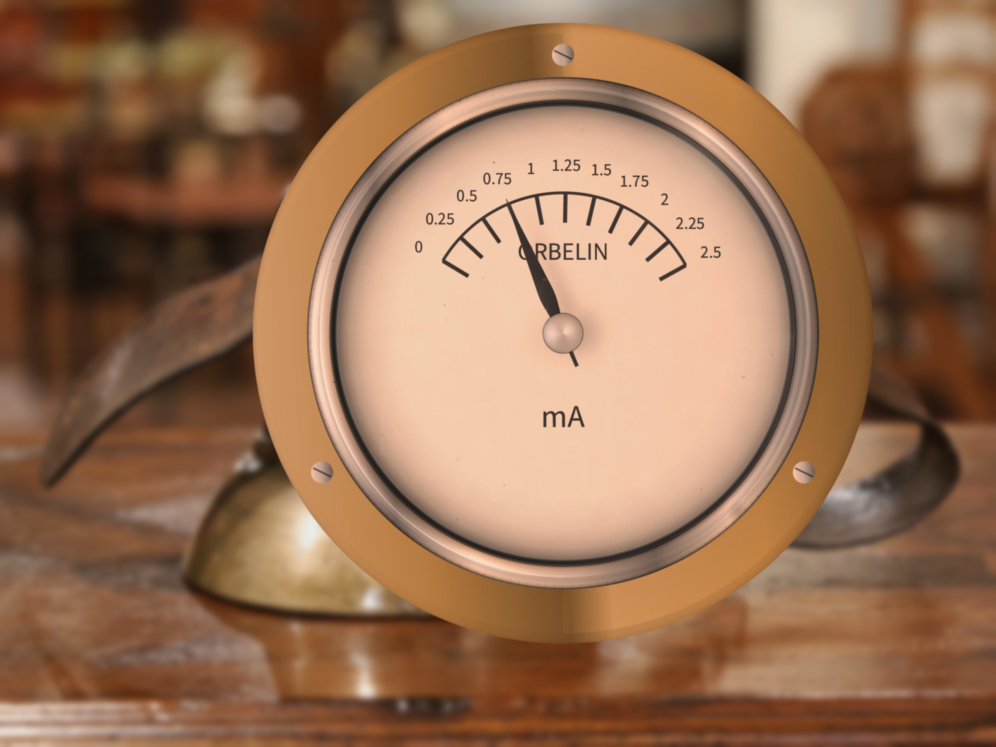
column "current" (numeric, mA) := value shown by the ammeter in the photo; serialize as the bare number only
0.75
